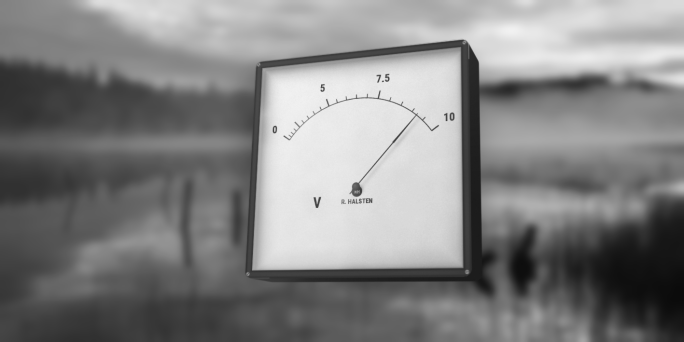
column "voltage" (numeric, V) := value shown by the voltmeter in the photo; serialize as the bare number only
9.25
